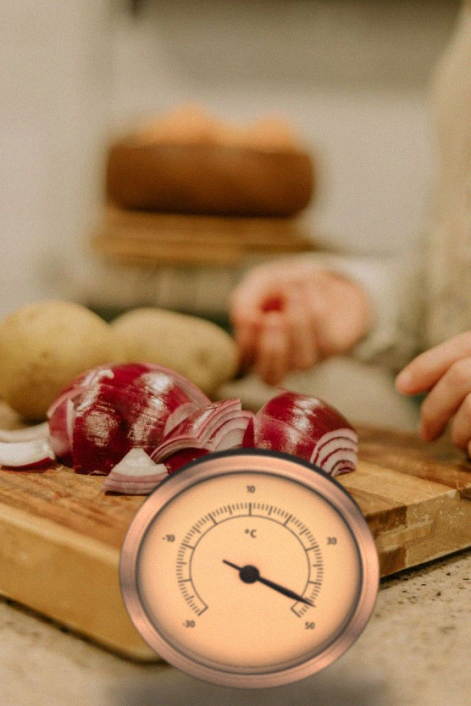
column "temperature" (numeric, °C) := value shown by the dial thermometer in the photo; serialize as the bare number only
45
